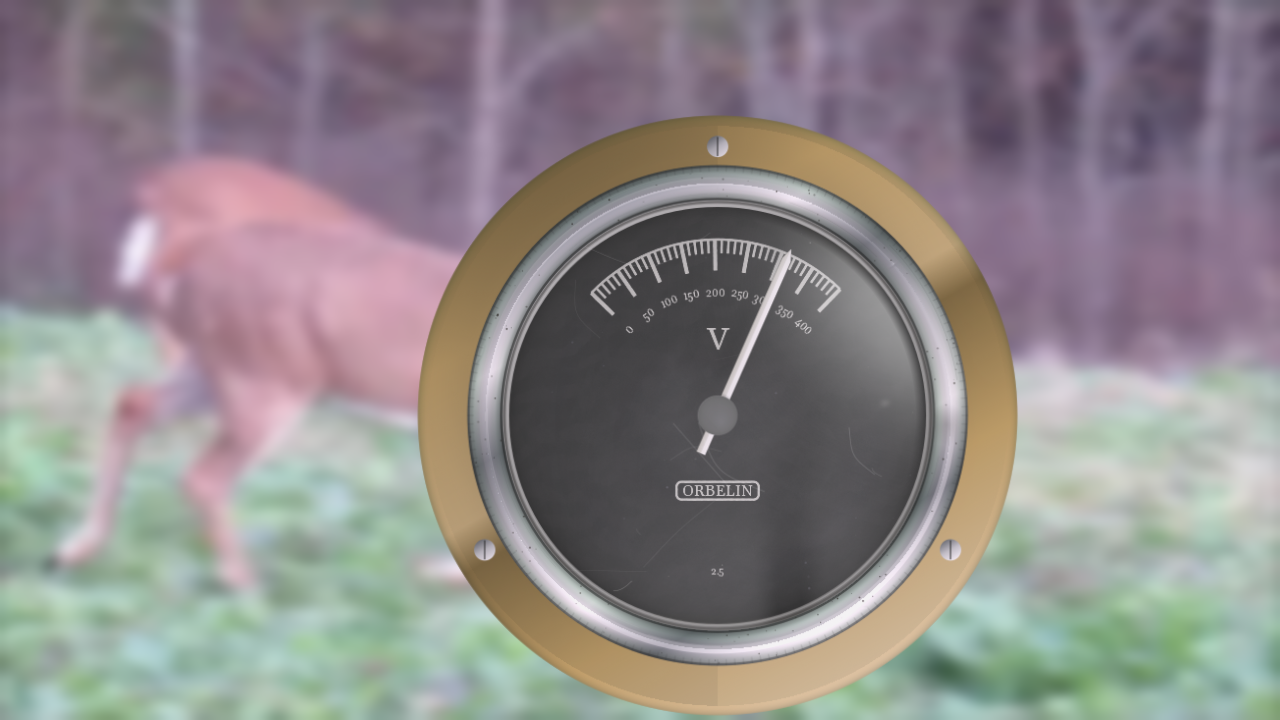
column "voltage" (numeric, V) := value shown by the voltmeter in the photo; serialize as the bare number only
310
